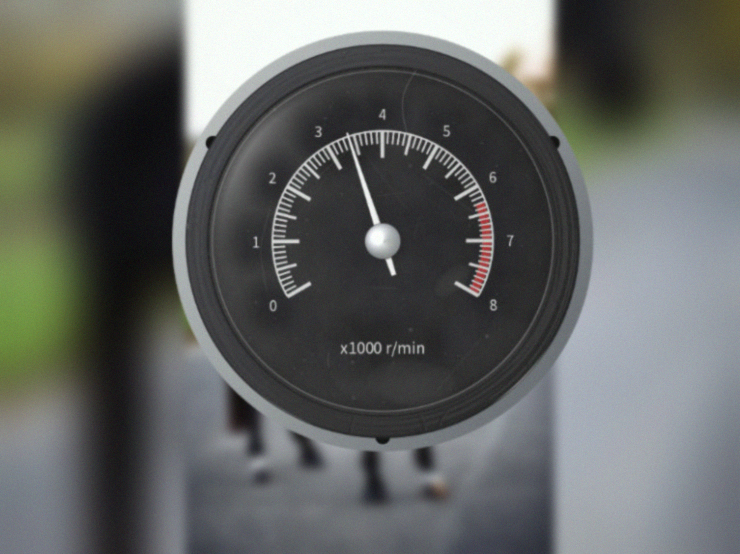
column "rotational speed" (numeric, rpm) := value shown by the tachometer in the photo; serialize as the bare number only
3400
